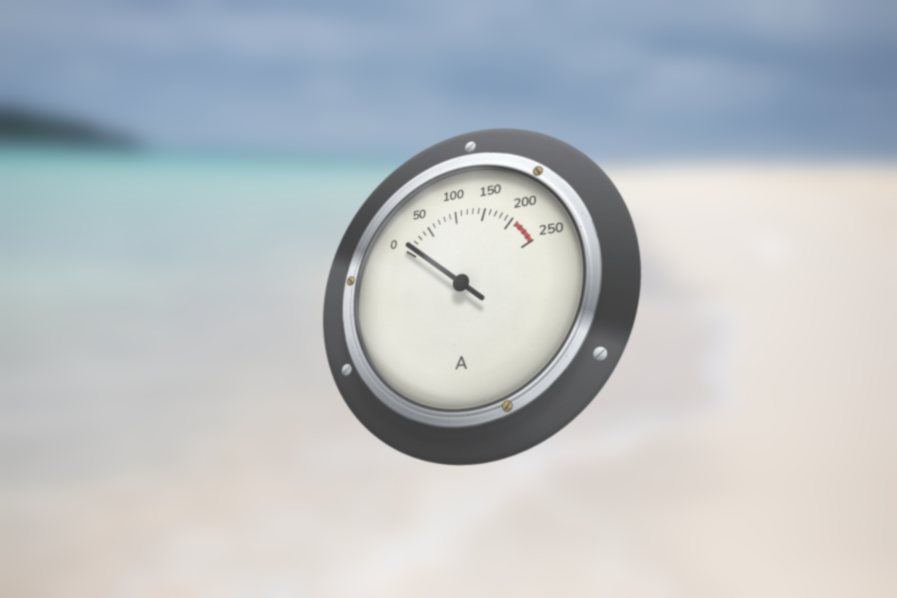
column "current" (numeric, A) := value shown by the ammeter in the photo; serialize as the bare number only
10
